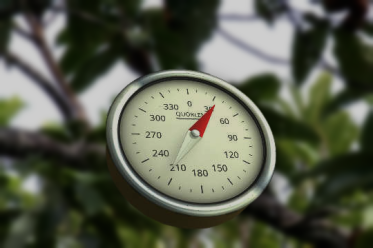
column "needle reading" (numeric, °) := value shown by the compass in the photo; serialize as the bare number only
35
